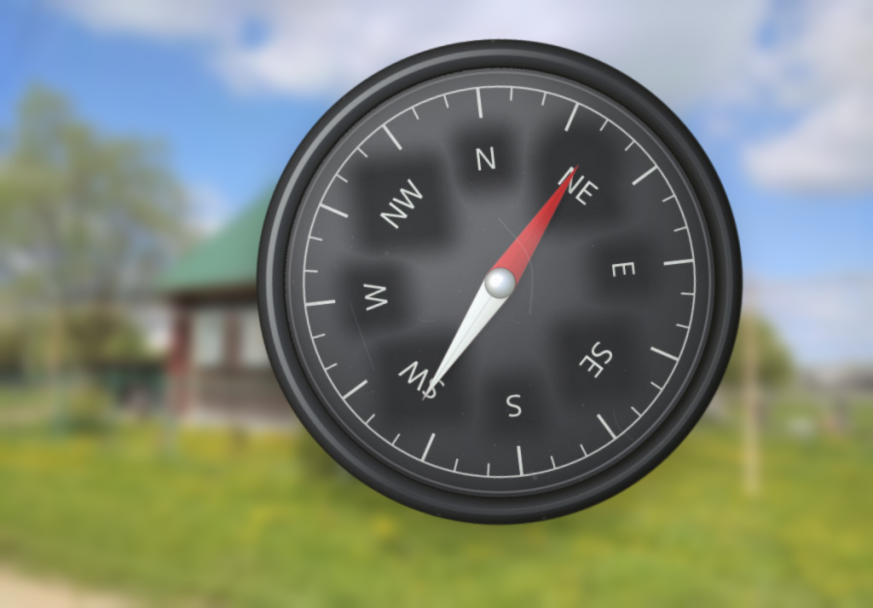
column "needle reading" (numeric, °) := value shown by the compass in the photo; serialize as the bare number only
40
